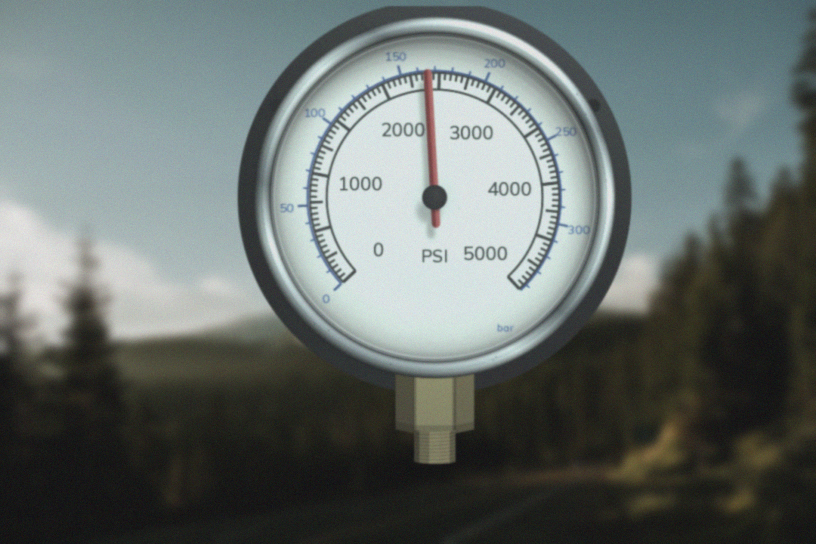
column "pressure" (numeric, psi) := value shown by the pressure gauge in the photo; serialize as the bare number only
2400
